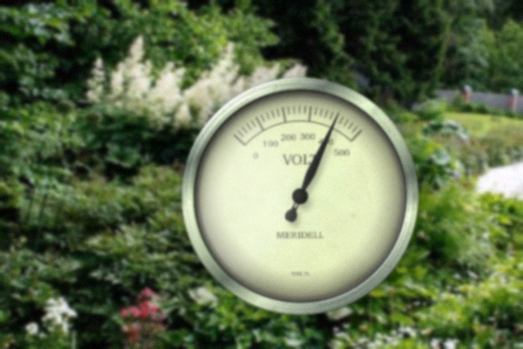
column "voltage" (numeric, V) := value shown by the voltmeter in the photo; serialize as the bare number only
400
